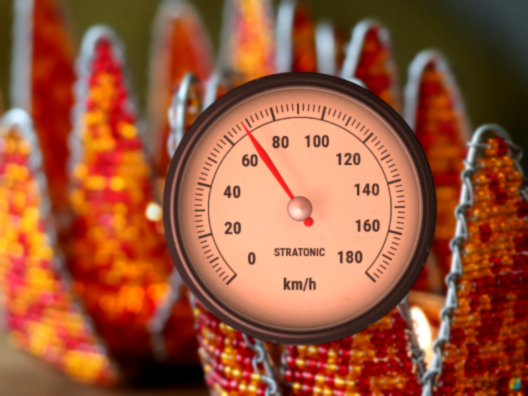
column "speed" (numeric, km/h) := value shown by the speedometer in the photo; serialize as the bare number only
68
